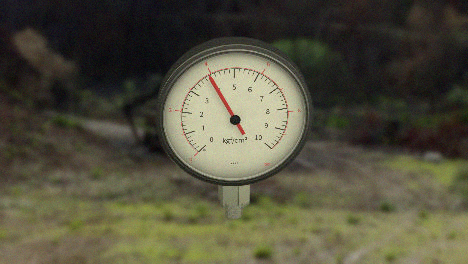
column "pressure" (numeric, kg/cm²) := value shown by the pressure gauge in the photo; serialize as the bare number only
4
